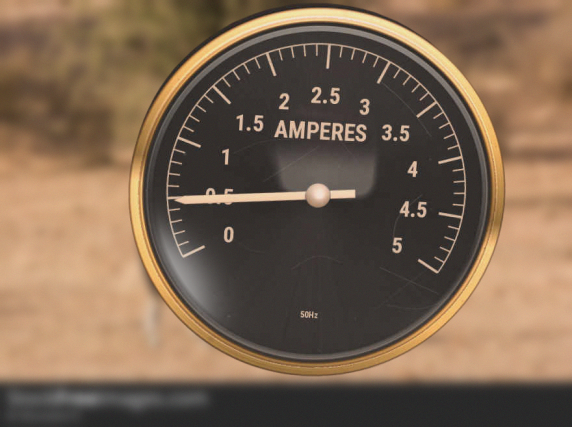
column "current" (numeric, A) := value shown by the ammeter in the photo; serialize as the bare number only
0.5
